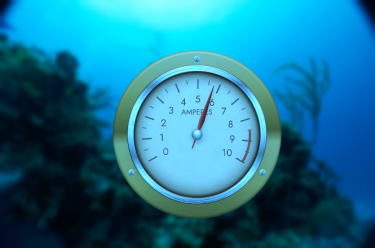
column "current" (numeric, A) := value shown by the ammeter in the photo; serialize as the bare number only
5.75
